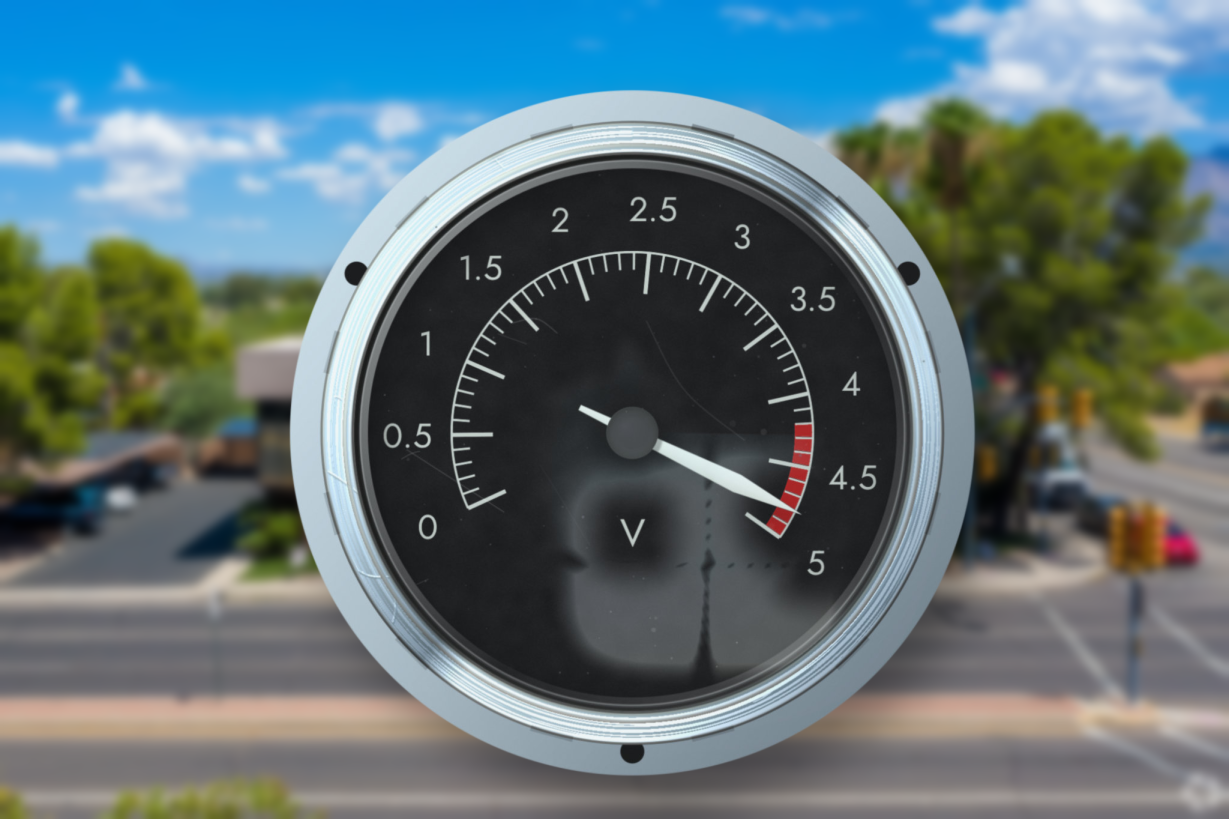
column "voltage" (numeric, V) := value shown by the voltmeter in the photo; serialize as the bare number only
4.8
